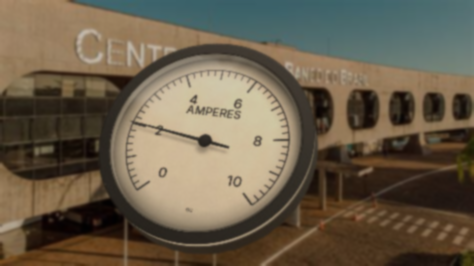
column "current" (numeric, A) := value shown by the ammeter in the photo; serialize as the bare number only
2
